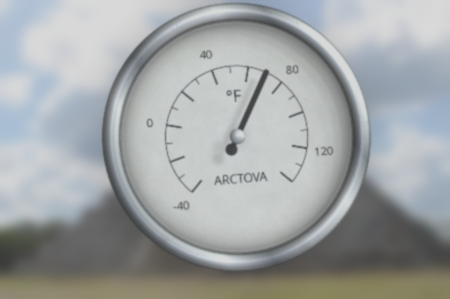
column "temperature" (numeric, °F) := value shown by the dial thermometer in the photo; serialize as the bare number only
70
